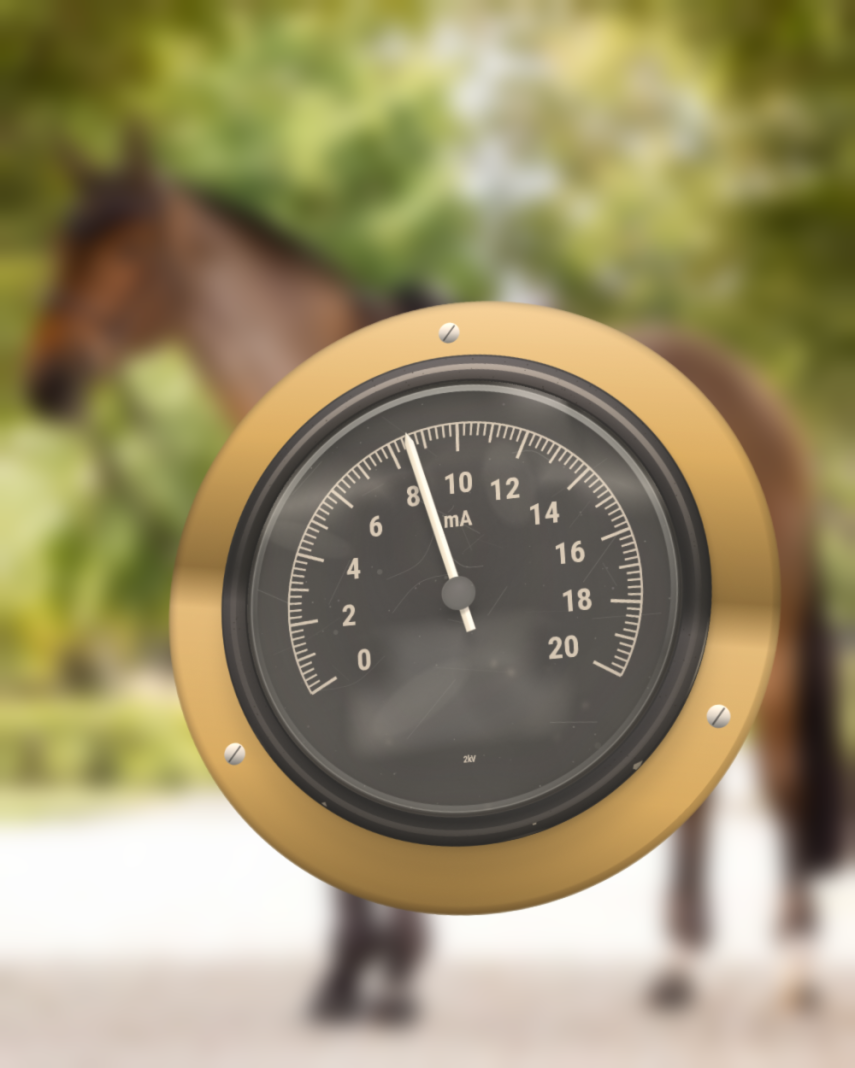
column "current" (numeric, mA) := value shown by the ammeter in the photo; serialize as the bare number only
8.6
